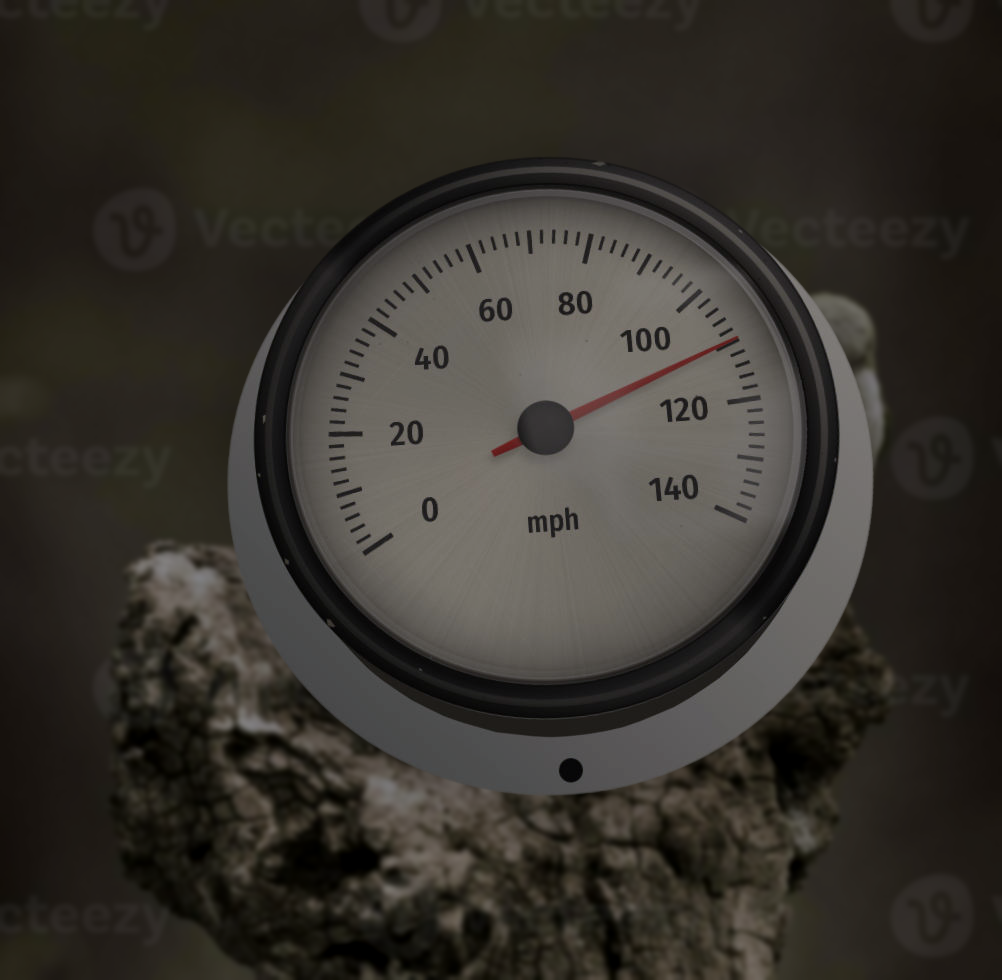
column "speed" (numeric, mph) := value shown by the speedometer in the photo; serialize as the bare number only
110
